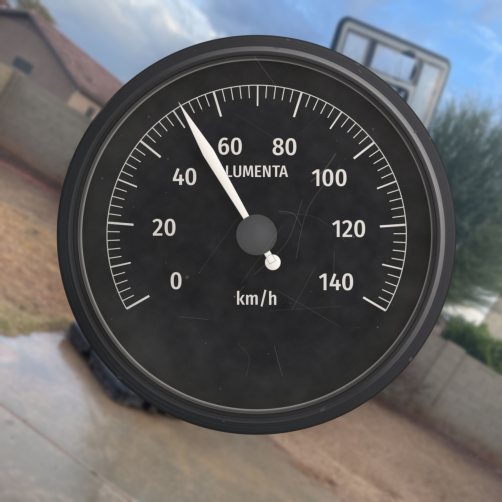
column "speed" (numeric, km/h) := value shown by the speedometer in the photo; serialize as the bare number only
52
